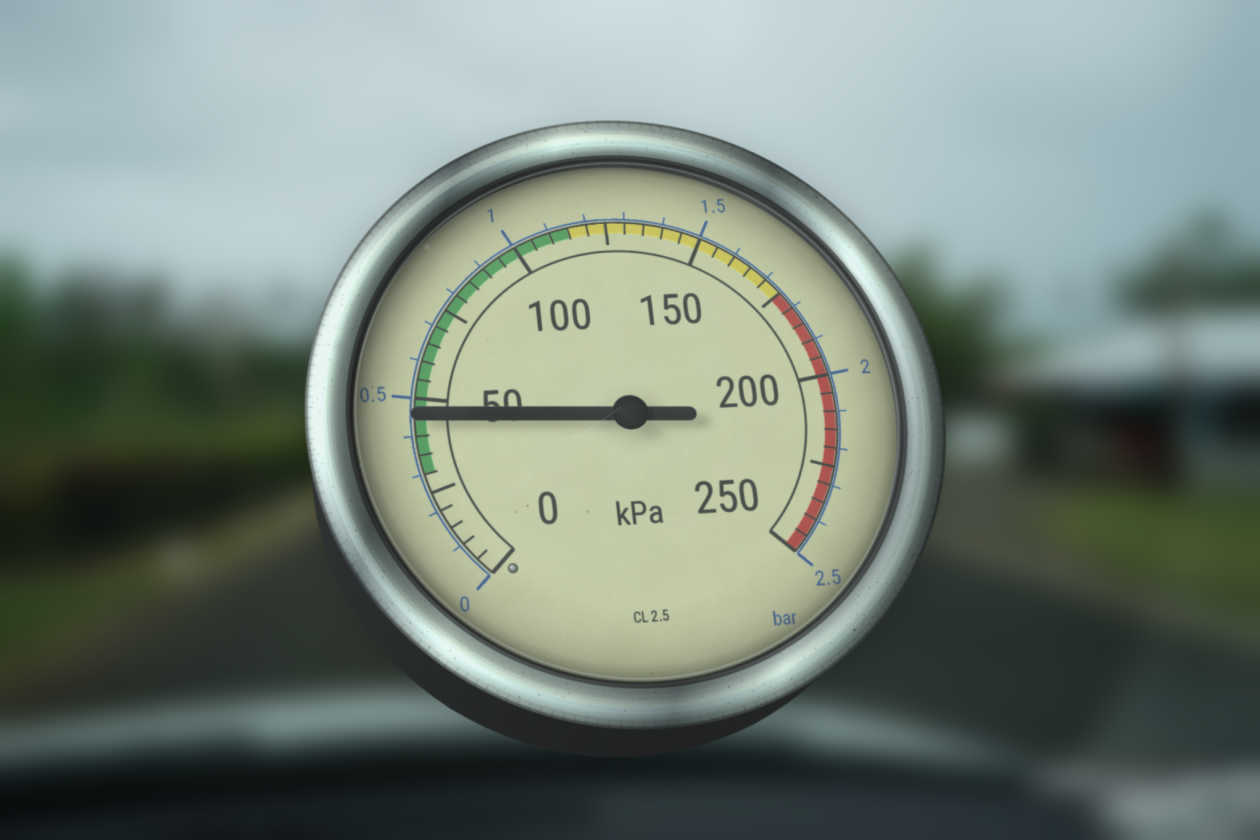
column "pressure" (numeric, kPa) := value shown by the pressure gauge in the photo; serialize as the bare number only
45
